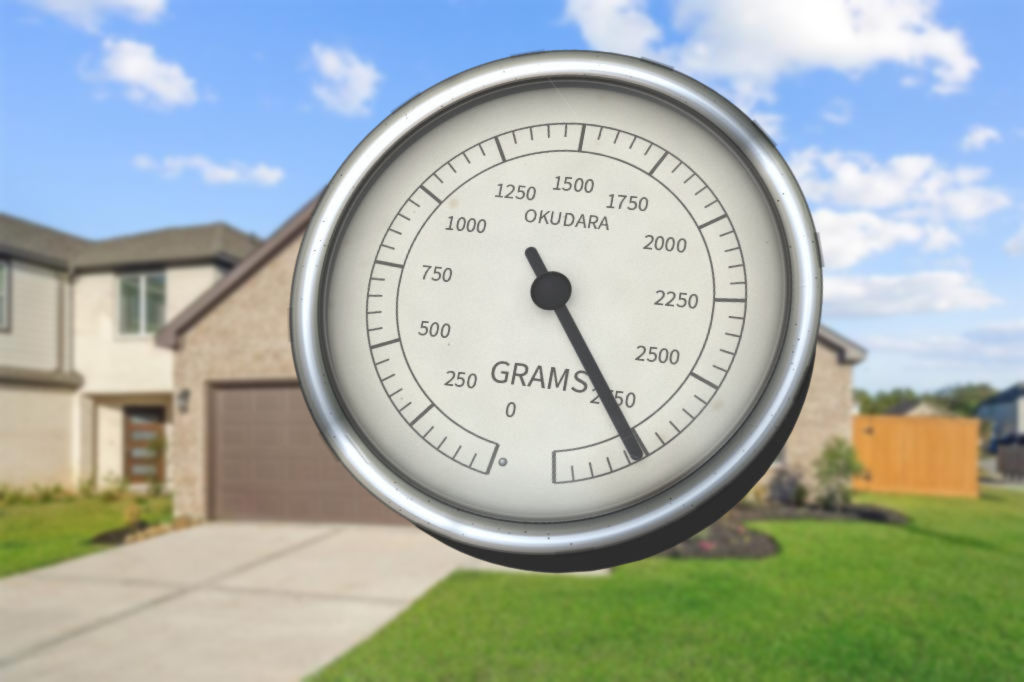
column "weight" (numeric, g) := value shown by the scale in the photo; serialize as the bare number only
2775
